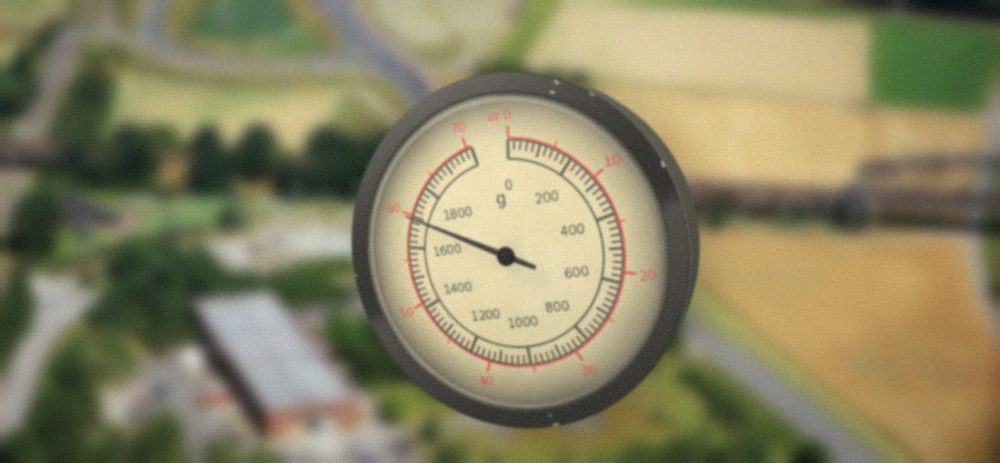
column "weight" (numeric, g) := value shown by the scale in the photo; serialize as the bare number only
1700
